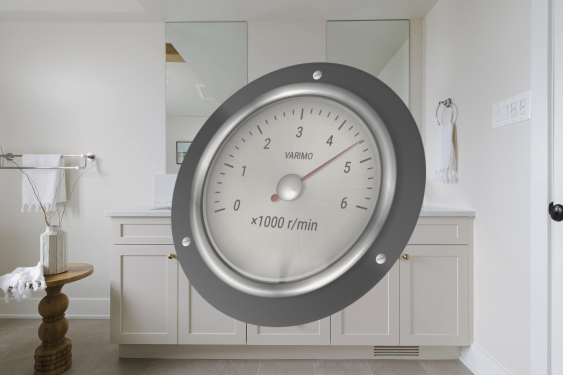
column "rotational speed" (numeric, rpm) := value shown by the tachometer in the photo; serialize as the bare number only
4600
